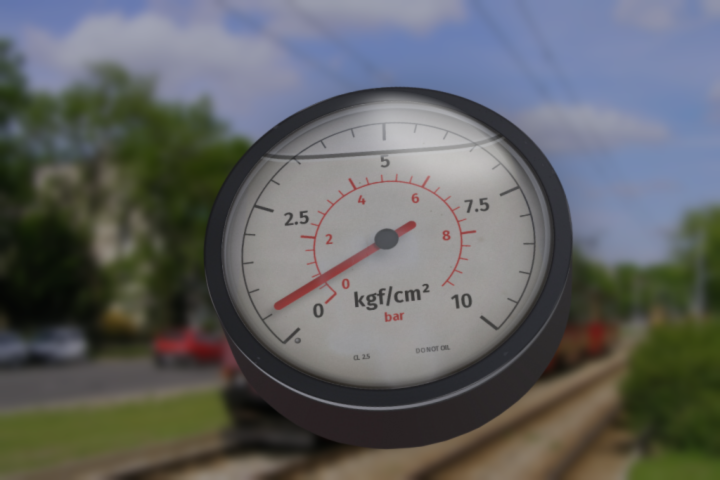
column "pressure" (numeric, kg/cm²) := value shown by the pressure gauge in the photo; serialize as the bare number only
0.5
